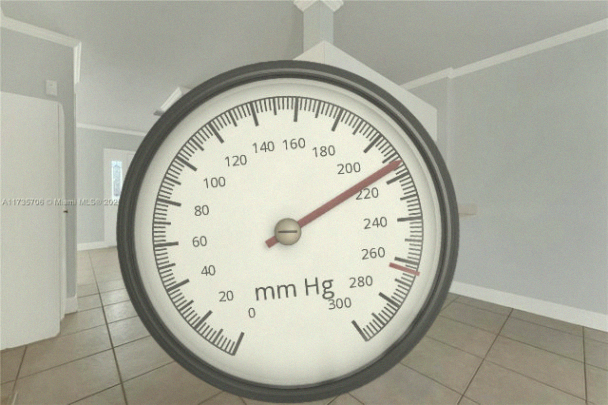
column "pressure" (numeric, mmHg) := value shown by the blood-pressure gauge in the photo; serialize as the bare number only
214
